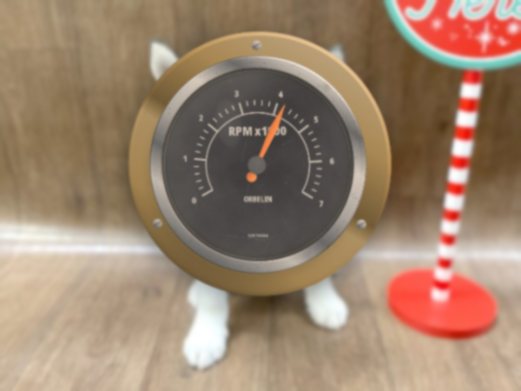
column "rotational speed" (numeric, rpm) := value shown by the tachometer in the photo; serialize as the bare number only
4200
